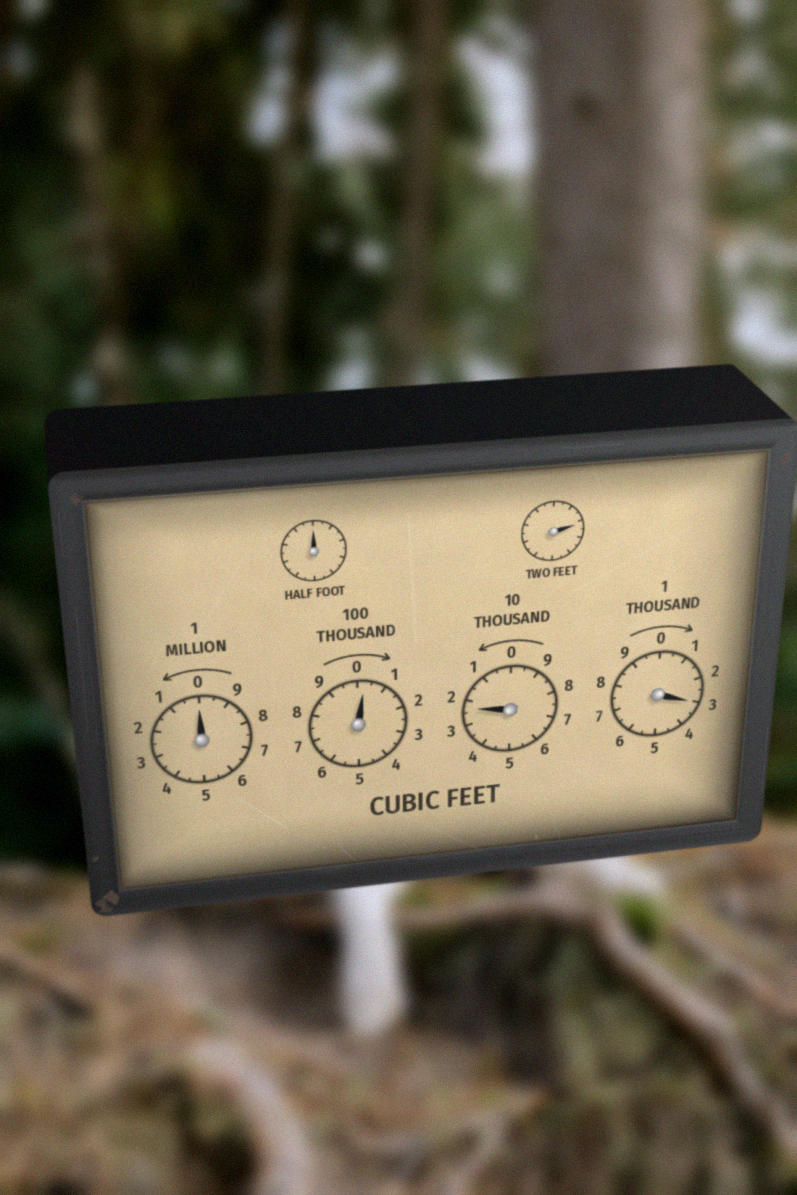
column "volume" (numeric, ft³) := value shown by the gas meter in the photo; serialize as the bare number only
2300
